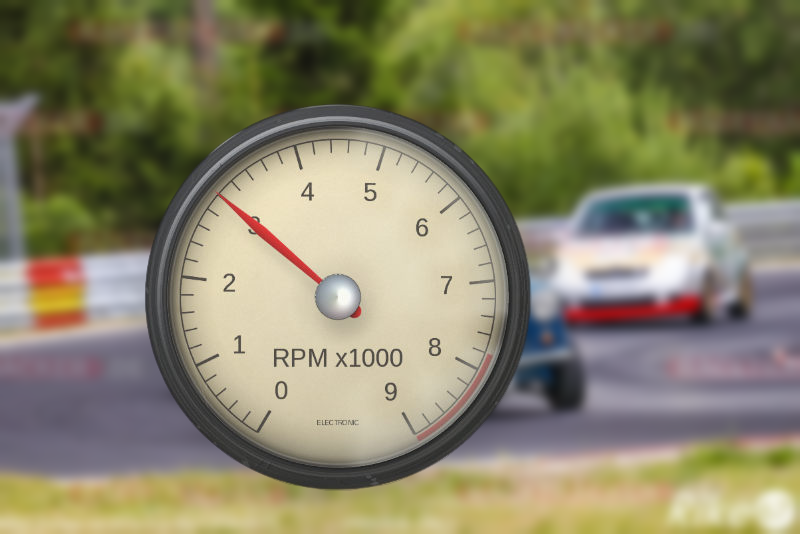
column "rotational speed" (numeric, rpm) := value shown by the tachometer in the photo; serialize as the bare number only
3000
